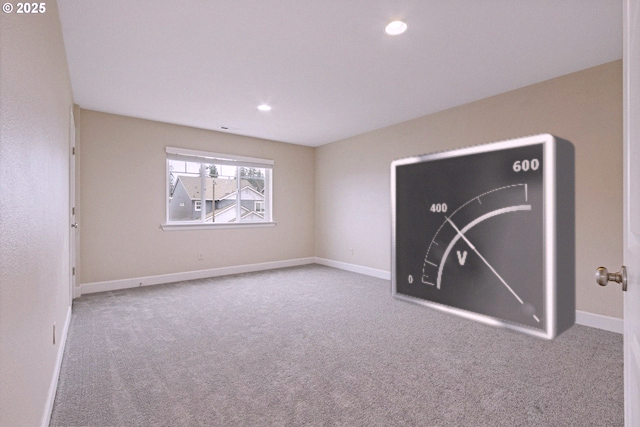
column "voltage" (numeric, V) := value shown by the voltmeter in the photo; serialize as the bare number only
400
